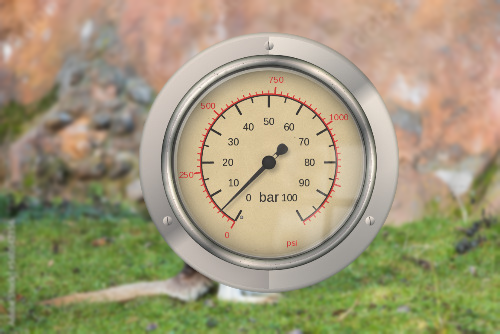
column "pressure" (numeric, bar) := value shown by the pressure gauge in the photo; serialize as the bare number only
5
